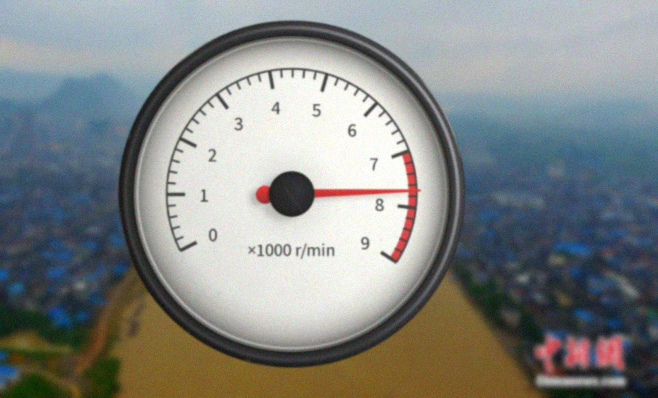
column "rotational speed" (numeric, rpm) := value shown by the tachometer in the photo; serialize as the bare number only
7700
